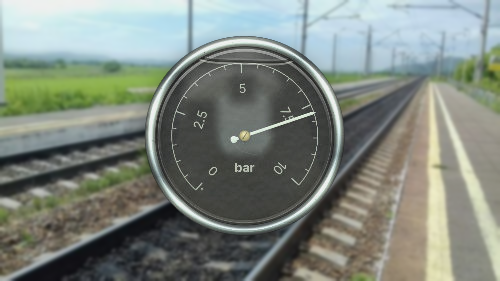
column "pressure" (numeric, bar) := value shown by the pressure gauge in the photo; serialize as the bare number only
7.75
